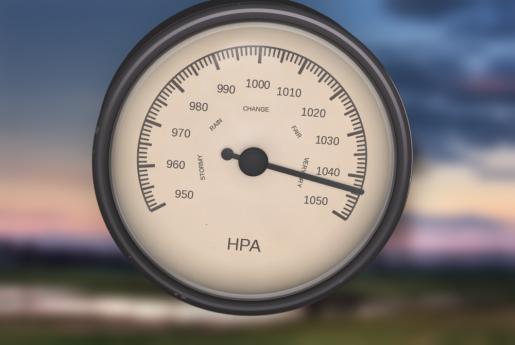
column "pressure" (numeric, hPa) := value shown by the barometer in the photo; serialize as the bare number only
1043
